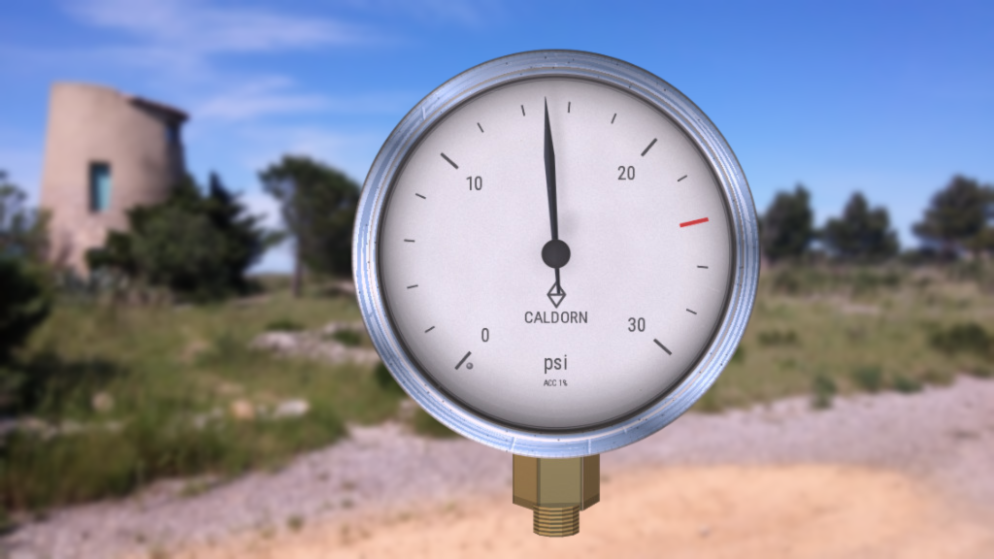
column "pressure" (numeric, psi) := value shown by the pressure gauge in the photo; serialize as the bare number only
15
